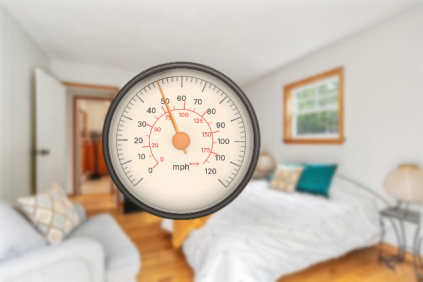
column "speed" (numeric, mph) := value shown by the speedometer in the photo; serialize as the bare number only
50
